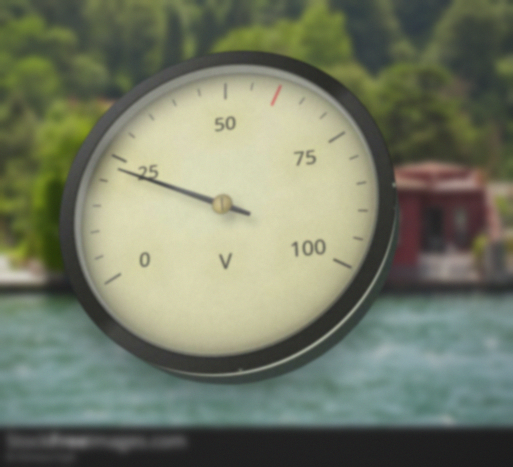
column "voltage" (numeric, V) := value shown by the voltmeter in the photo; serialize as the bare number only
22.5
